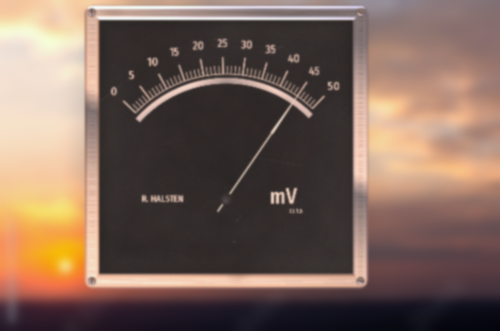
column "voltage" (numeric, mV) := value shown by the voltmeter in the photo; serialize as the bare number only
45
